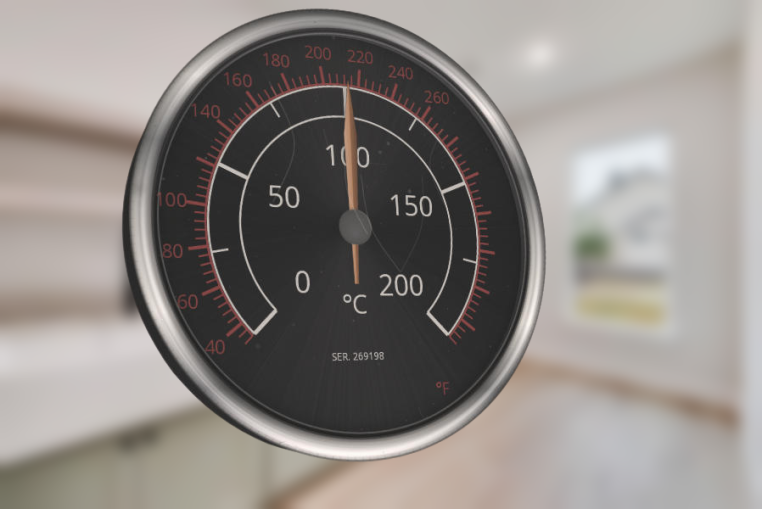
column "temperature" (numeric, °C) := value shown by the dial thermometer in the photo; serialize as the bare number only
100
